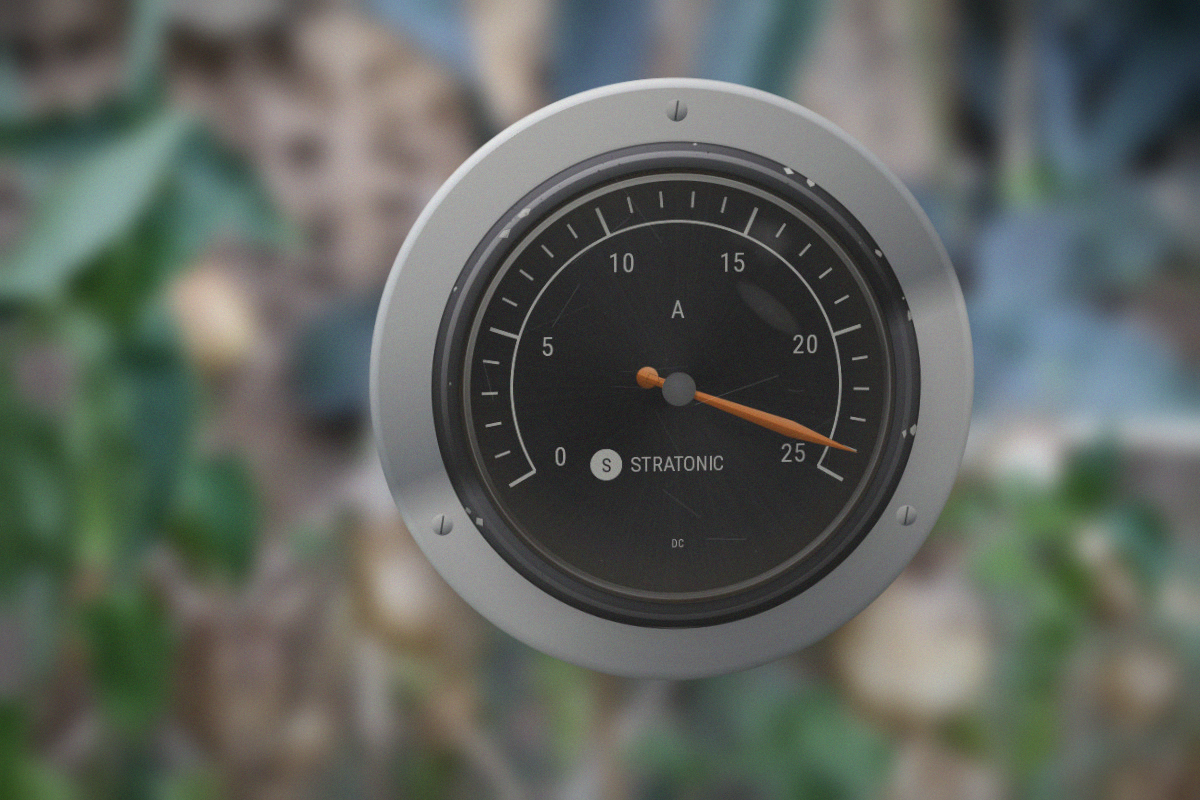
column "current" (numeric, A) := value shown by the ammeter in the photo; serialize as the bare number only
24
